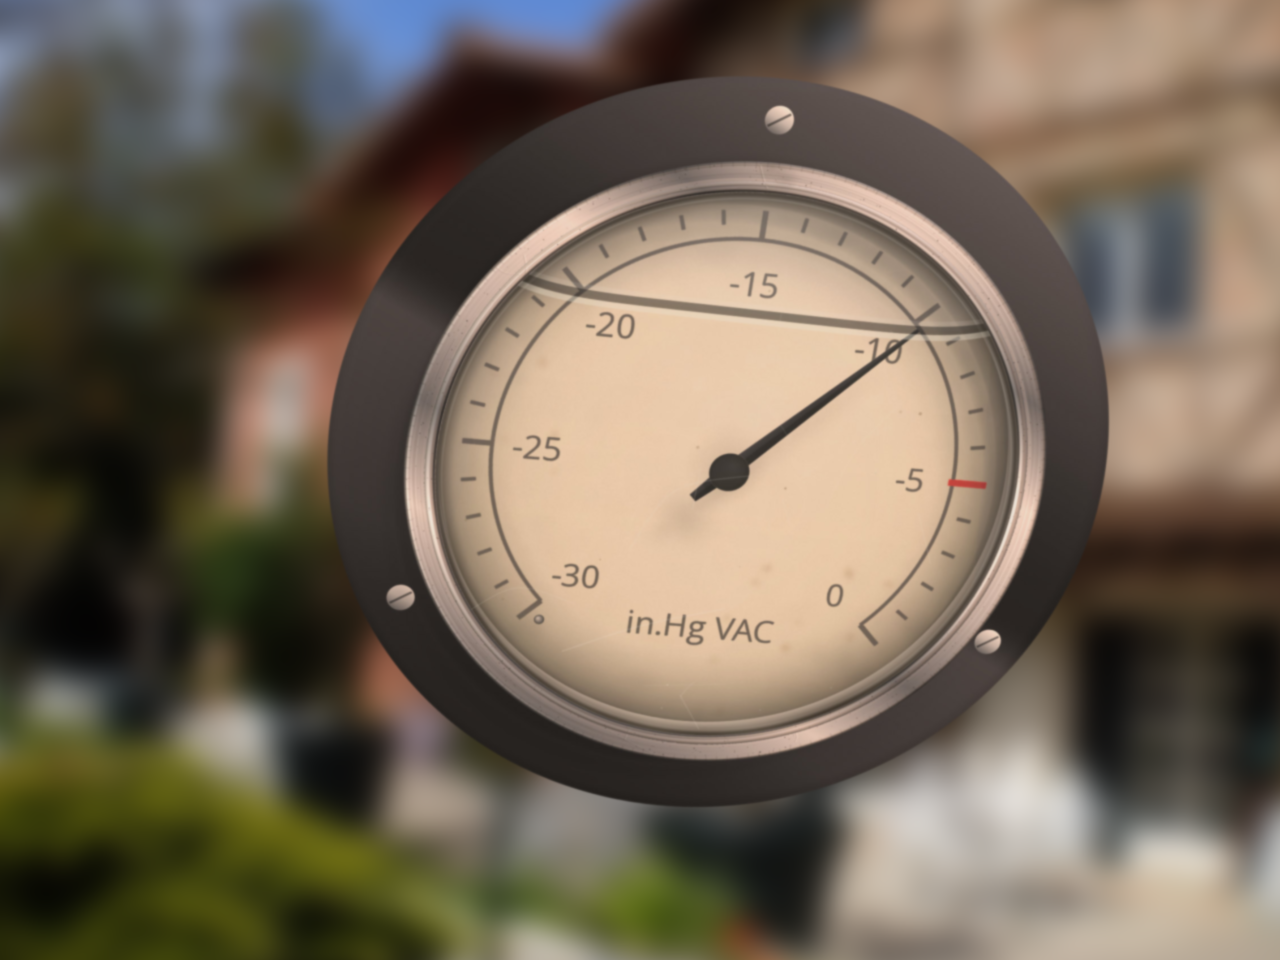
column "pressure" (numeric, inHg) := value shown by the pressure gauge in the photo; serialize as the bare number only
-10
